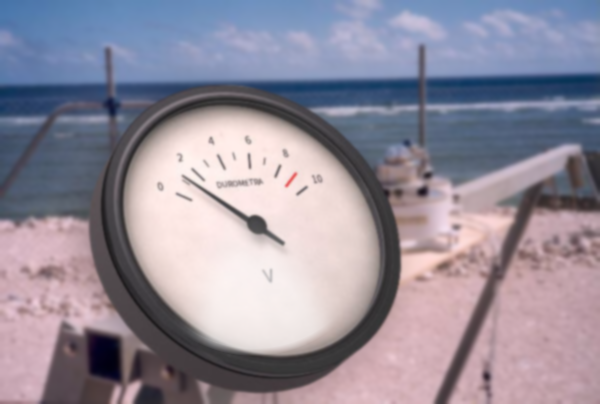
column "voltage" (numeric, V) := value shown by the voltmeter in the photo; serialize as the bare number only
1
